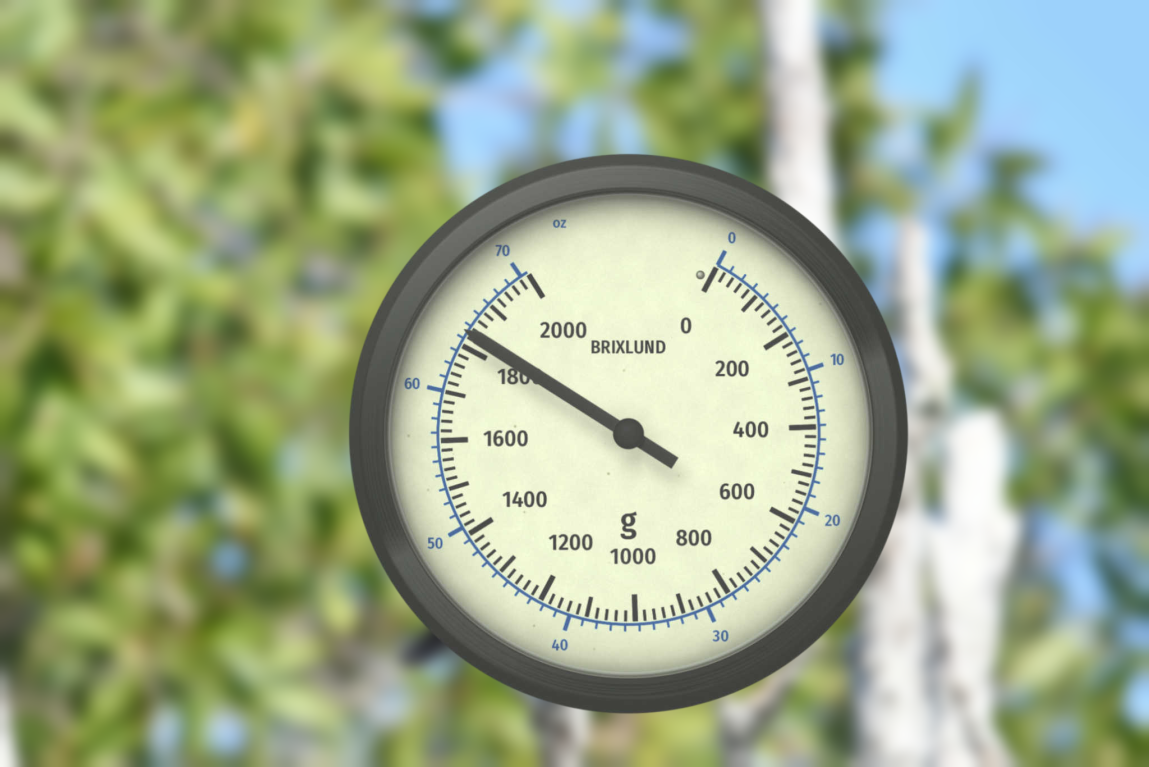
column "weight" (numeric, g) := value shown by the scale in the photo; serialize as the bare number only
1830
